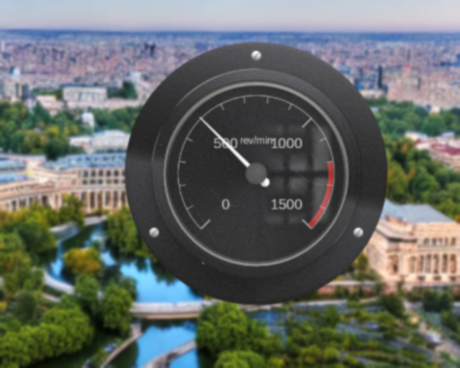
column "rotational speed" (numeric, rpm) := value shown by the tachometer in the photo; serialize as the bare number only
500
